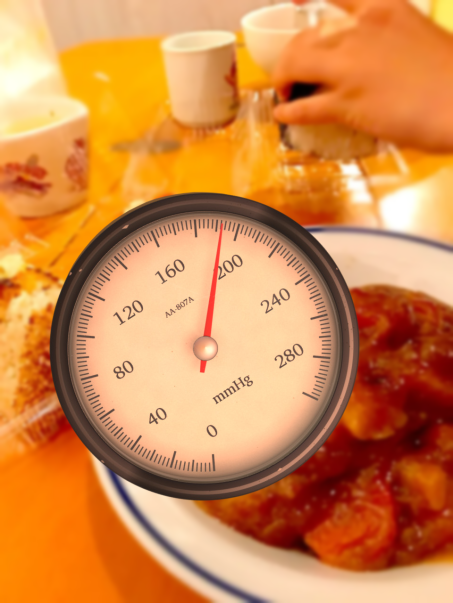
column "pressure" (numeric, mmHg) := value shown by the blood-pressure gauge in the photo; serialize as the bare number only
192
